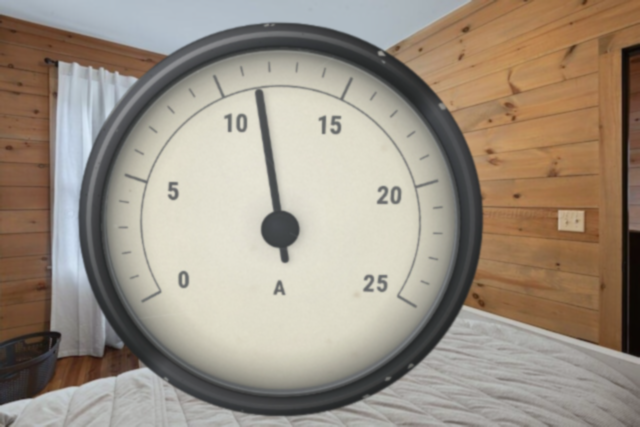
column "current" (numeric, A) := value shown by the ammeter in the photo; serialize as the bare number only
11.5
